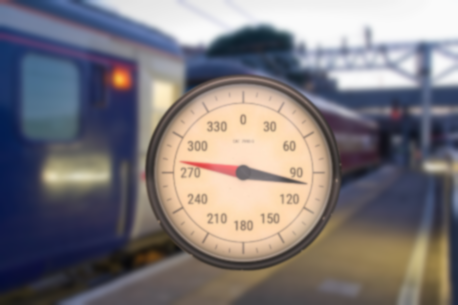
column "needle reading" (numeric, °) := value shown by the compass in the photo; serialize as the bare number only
280
